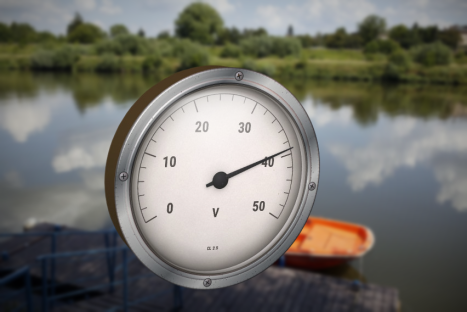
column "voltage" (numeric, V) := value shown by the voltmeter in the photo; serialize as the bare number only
39
